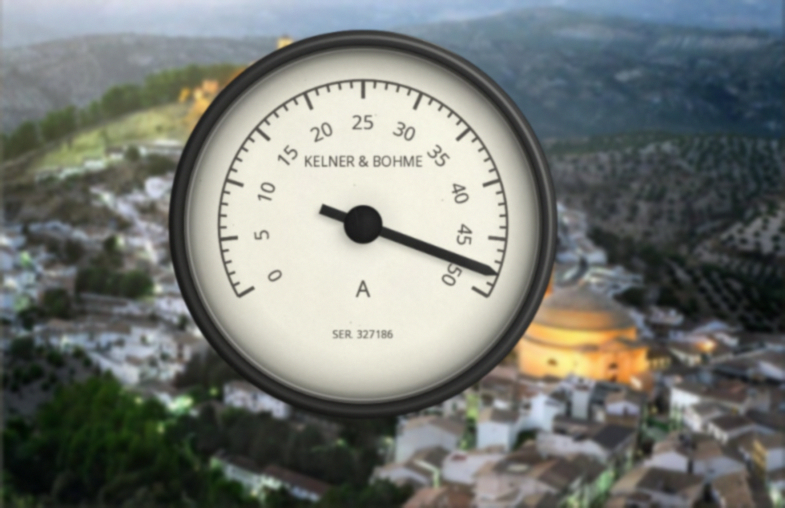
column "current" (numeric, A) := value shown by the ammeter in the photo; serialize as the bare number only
48
